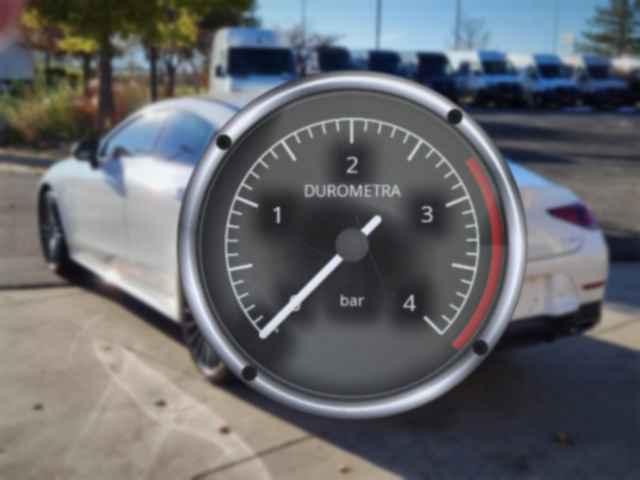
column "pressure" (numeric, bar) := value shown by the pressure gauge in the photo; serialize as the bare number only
0
